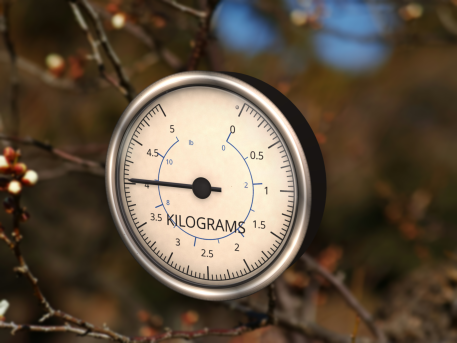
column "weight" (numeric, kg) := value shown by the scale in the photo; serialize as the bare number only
4.05
